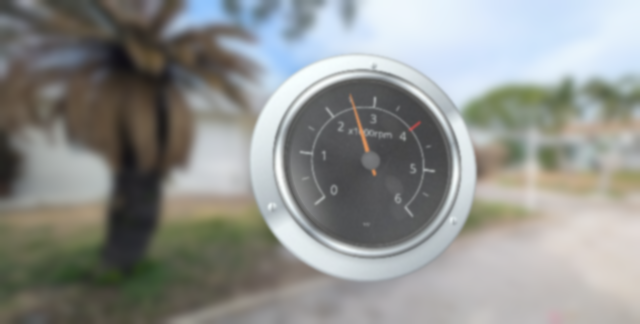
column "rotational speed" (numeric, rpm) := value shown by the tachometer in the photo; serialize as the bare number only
2500
